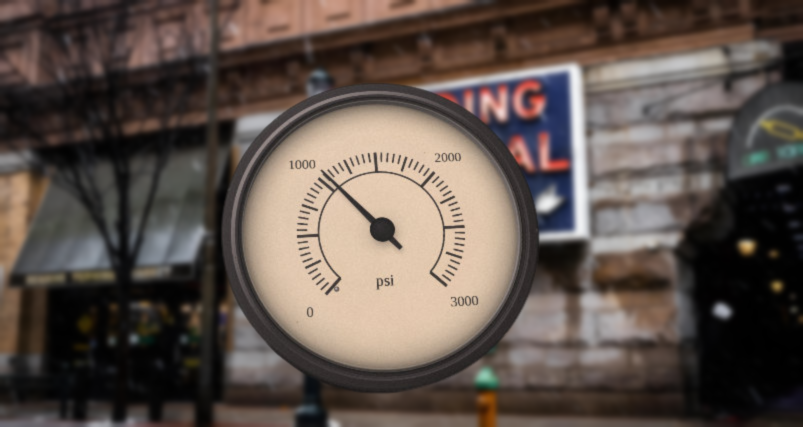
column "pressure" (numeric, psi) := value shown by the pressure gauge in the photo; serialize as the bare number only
1050
